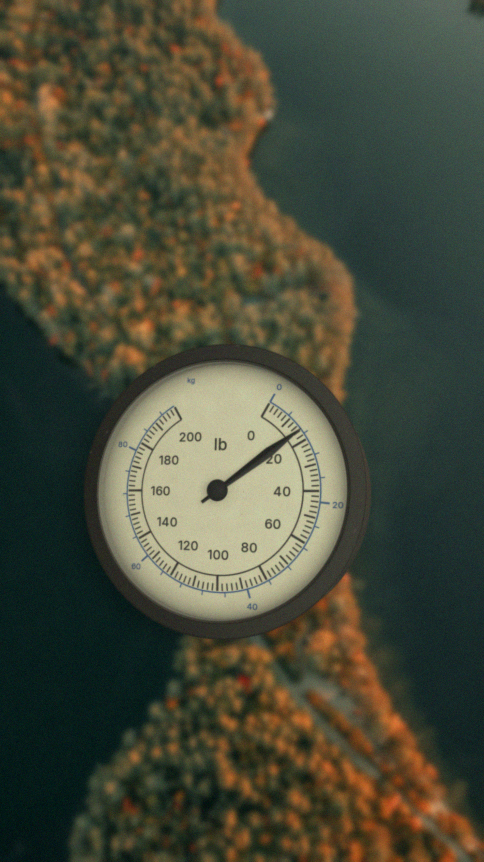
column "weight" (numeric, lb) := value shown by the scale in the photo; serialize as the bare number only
16
